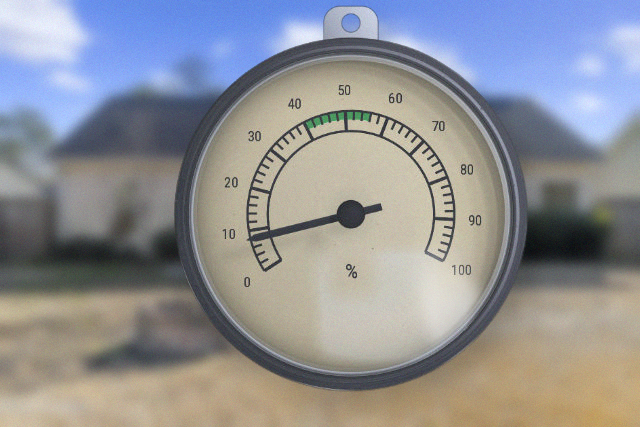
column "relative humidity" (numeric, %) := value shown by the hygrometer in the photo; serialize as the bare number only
8
